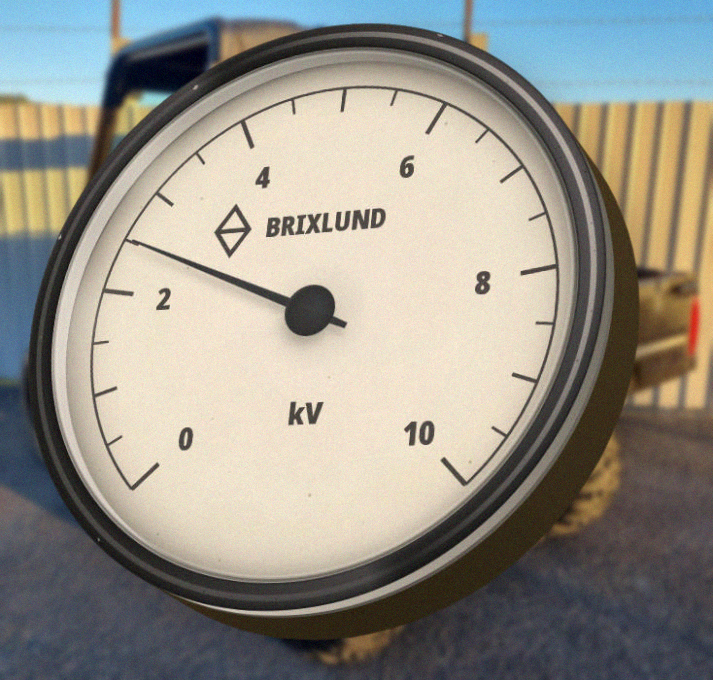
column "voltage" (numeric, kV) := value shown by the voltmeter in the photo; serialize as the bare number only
2.5
